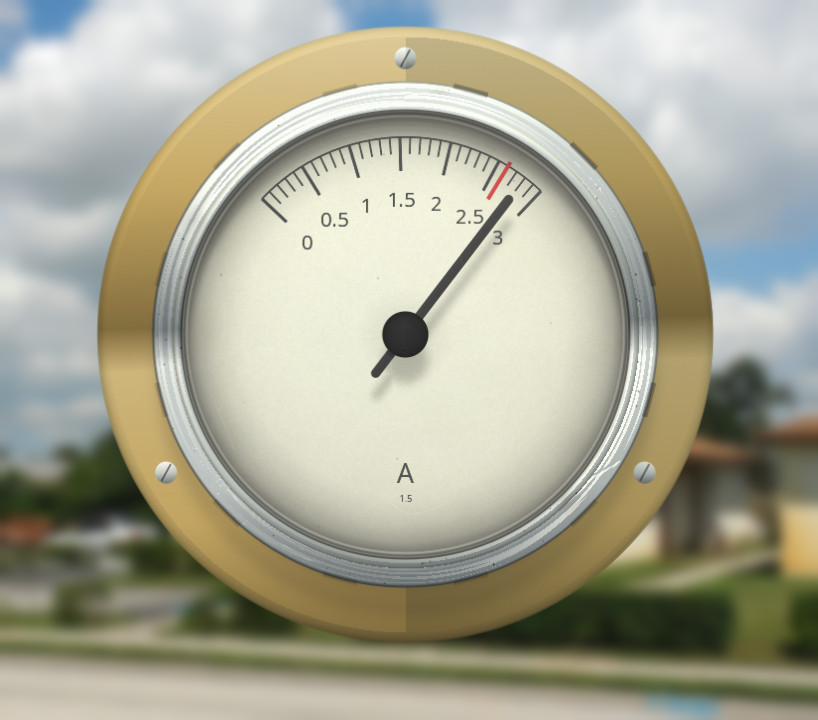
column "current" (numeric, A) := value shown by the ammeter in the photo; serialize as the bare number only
2.8
